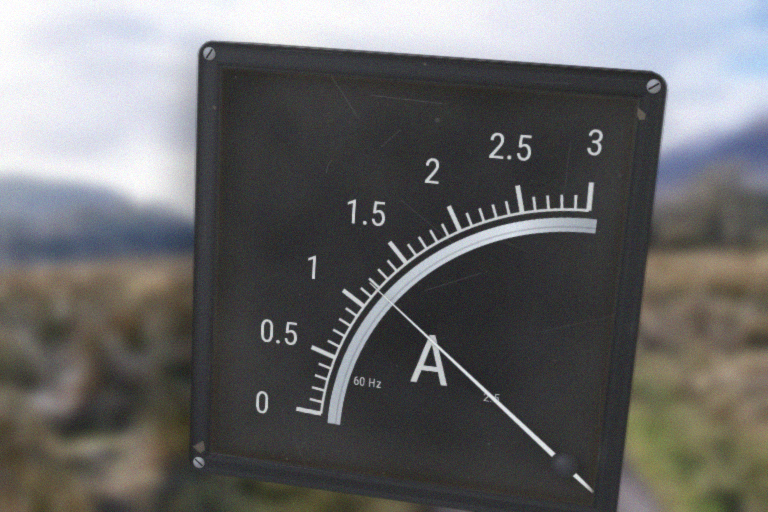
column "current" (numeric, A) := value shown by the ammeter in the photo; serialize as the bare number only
1.2
